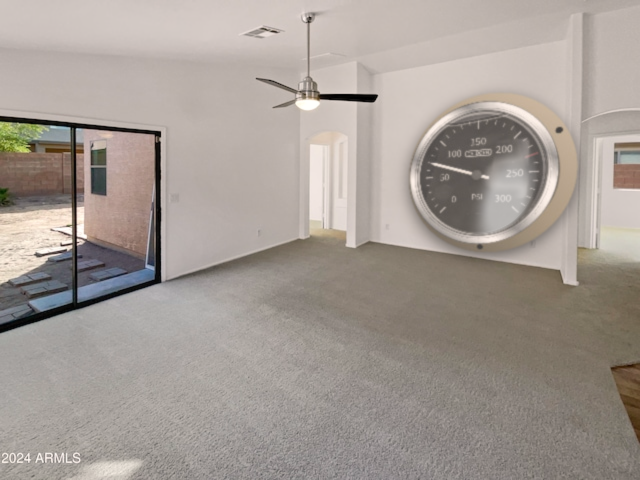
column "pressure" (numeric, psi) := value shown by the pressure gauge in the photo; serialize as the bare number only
70
